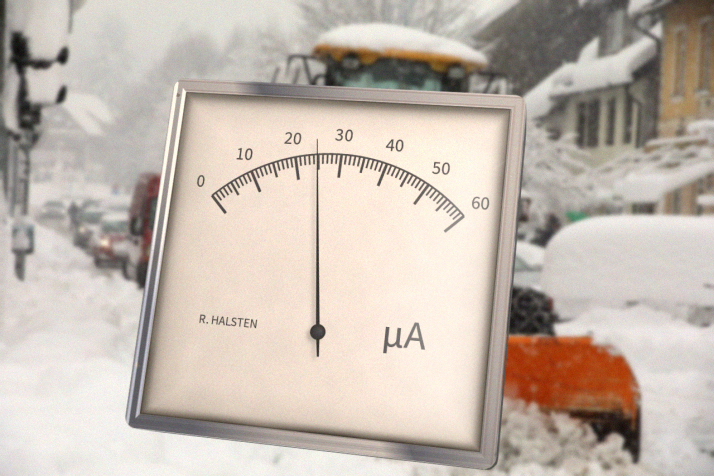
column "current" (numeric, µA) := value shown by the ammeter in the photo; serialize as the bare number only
25
